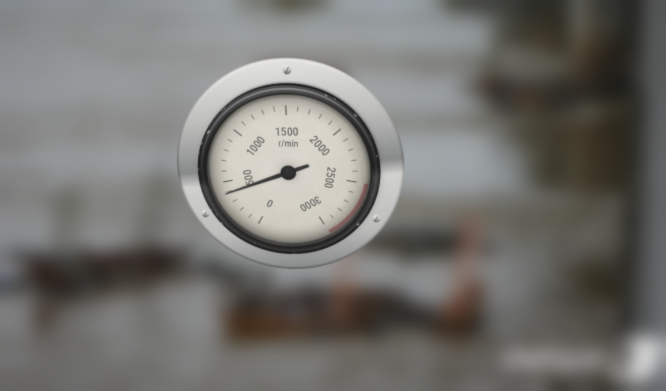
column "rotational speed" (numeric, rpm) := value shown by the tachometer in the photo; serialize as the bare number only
400
